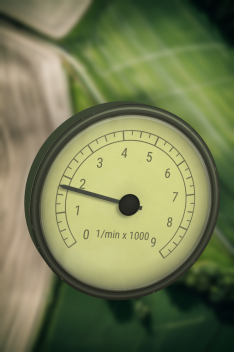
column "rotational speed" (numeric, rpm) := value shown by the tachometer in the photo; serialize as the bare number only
1750
